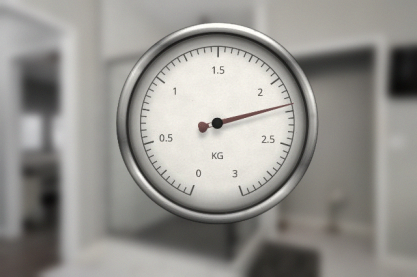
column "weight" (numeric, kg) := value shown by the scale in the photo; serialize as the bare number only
2.2
